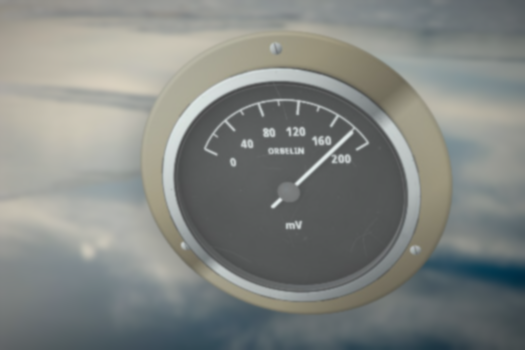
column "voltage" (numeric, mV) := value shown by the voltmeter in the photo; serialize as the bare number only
180
